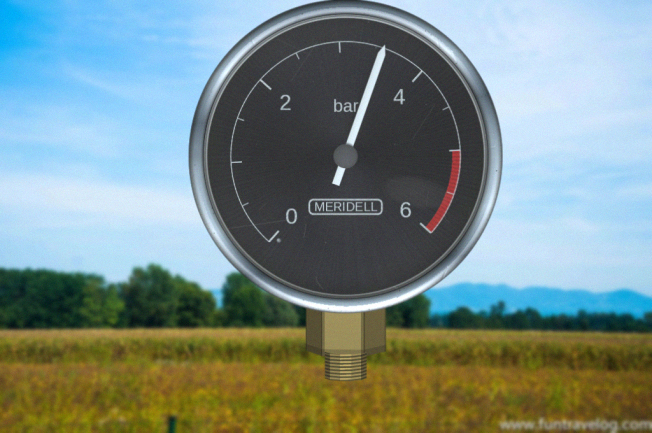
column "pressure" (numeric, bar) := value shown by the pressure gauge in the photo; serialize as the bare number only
3.5
